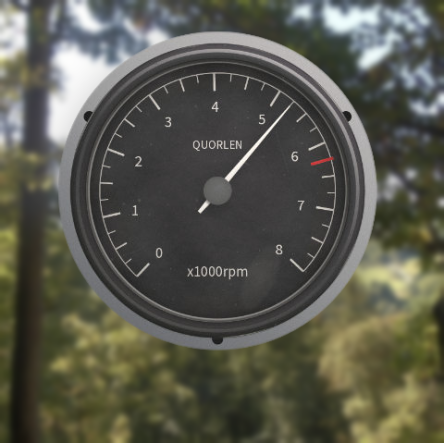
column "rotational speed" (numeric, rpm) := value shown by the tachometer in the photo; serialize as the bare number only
5250
